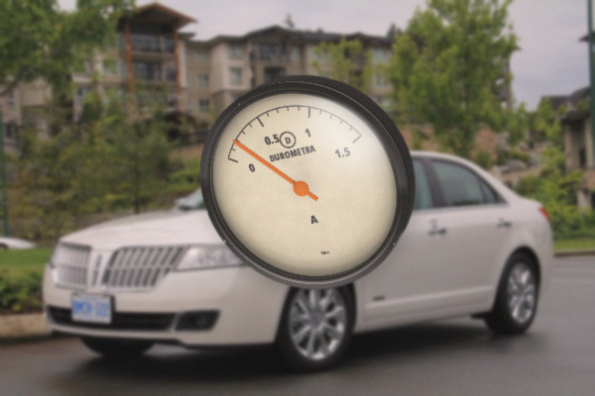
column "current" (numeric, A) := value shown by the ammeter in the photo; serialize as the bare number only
0.2
